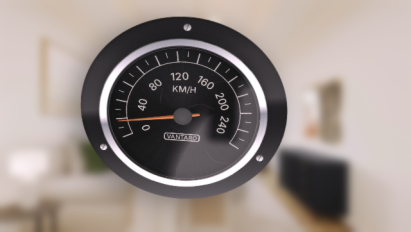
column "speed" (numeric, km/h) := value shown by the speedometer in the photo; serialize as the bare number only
20
